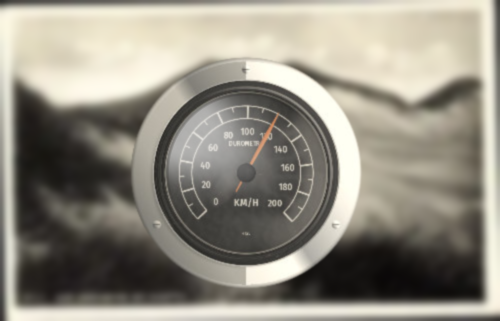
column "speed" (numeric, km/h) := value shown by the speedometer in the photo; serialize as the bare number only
120
